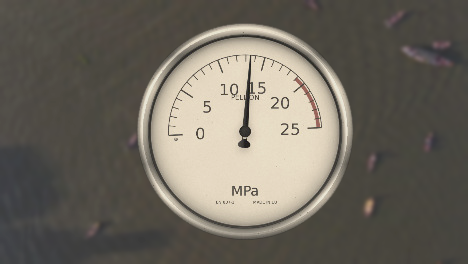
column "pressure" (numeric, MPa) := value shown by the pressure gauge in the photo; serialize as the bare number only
13.5
